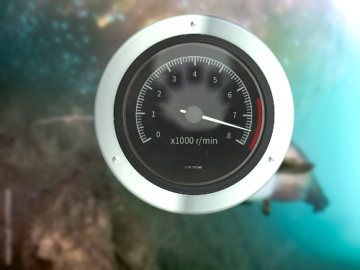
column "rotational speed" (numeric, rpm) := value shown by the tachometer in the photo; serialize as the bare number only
7500
